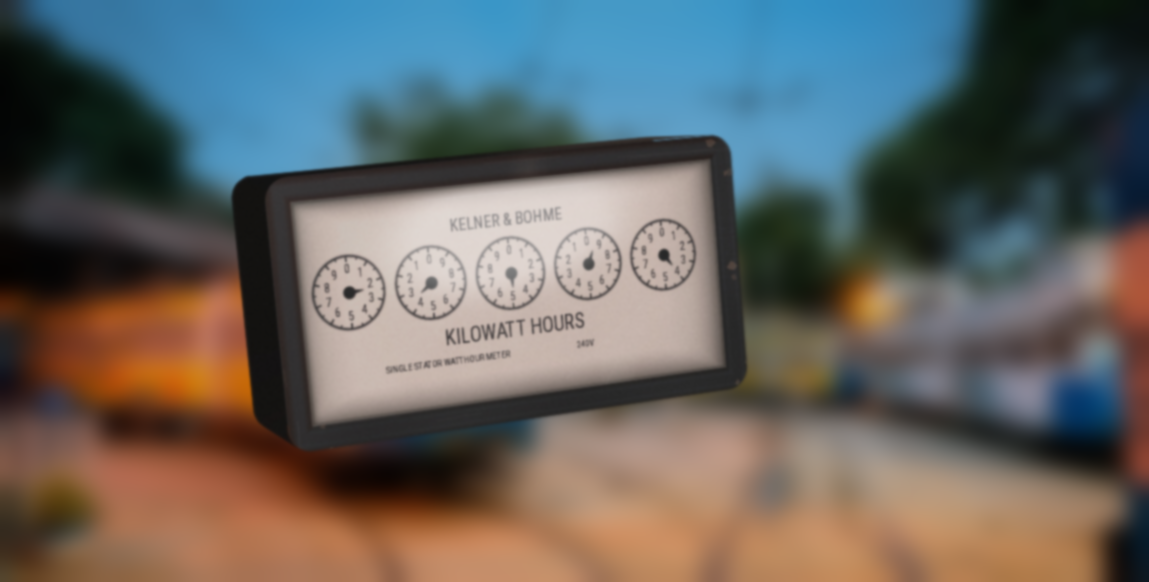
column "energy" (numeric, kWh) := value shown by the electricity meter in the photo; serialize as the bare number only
23494
